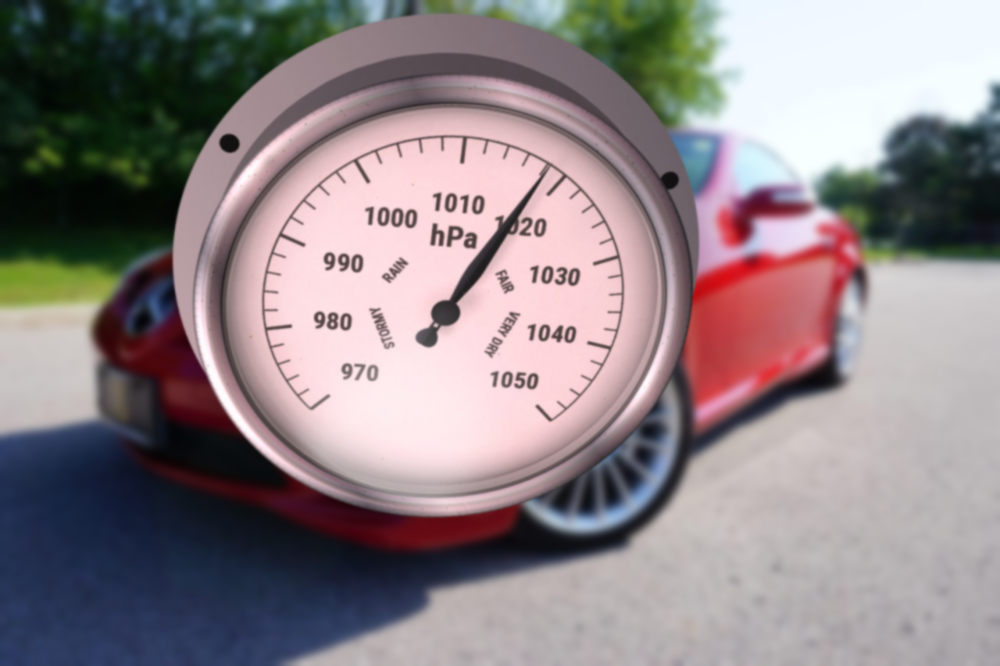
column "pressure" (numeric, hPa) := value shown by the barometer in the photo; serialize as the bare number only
1018
